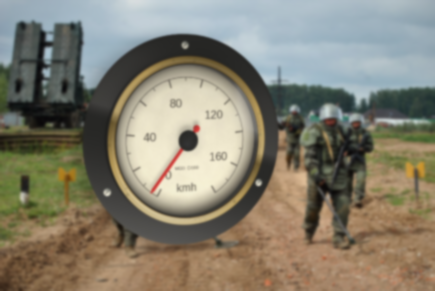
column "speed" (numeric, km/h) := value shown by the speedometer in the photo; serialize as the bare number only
5
